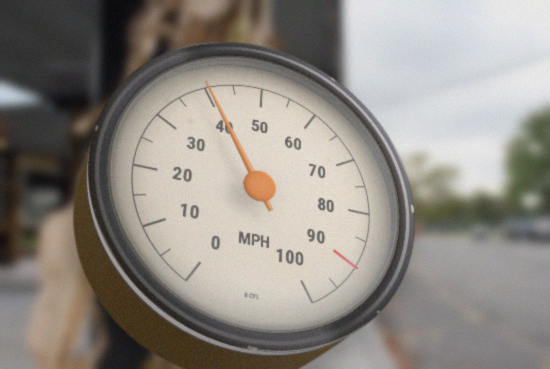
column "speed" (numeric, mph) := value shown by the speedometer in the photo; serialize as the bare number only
40
